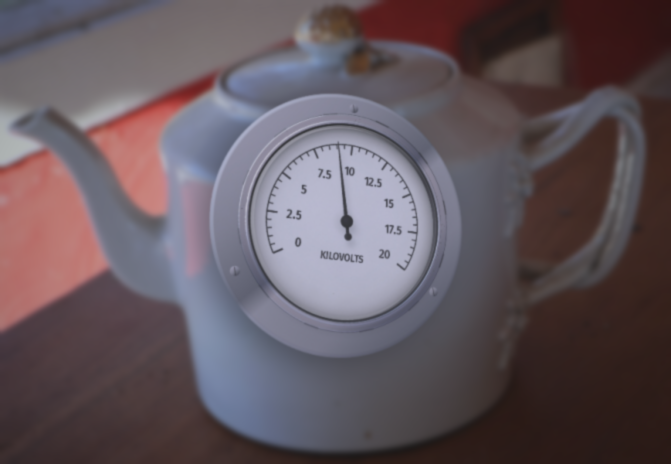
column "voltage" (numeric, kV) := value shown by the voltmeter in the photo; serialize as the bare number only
9
